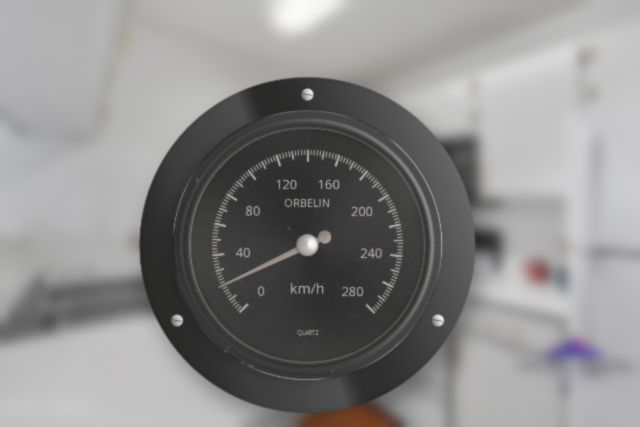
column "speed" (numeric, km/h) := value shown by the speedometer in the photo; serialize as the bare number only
20
